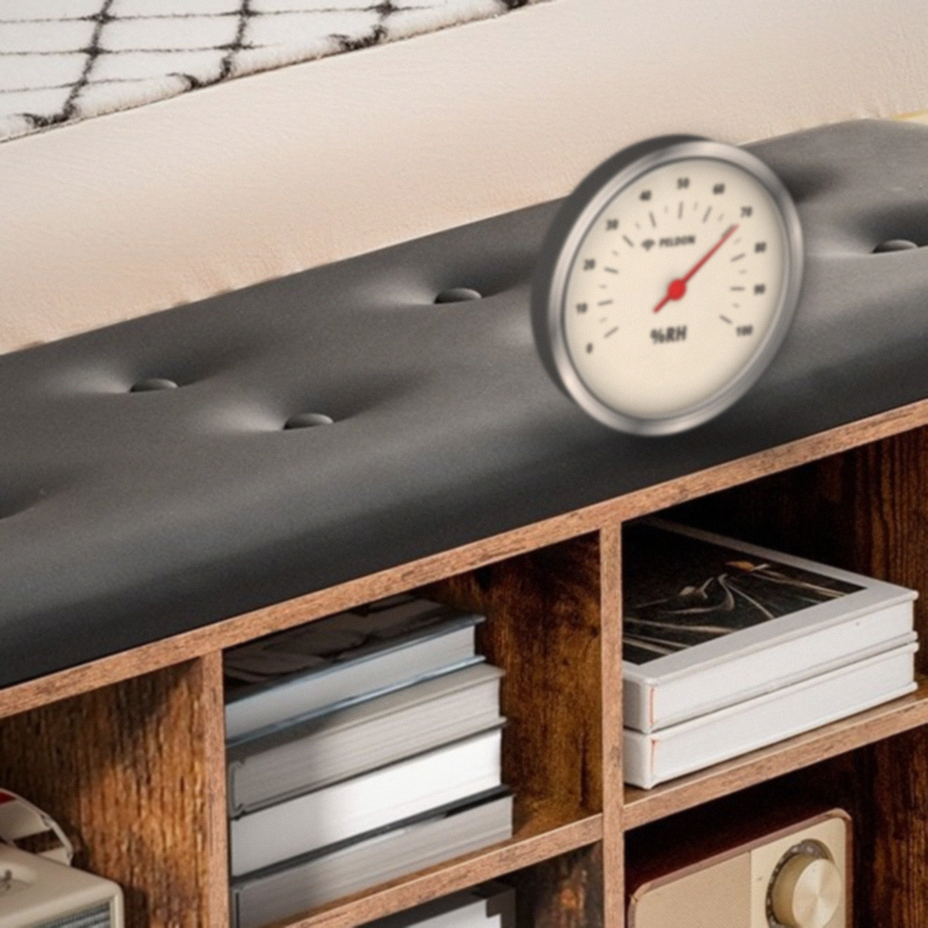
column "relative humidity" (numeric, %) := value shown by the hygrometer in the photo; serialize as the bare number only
70
